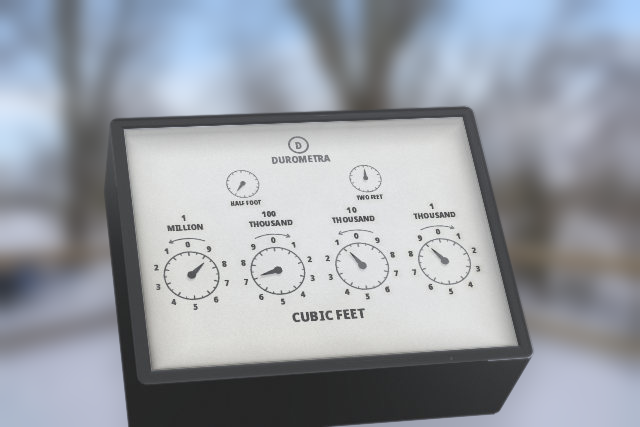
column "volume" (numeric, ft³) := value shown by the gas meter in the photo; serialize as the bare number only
870900
